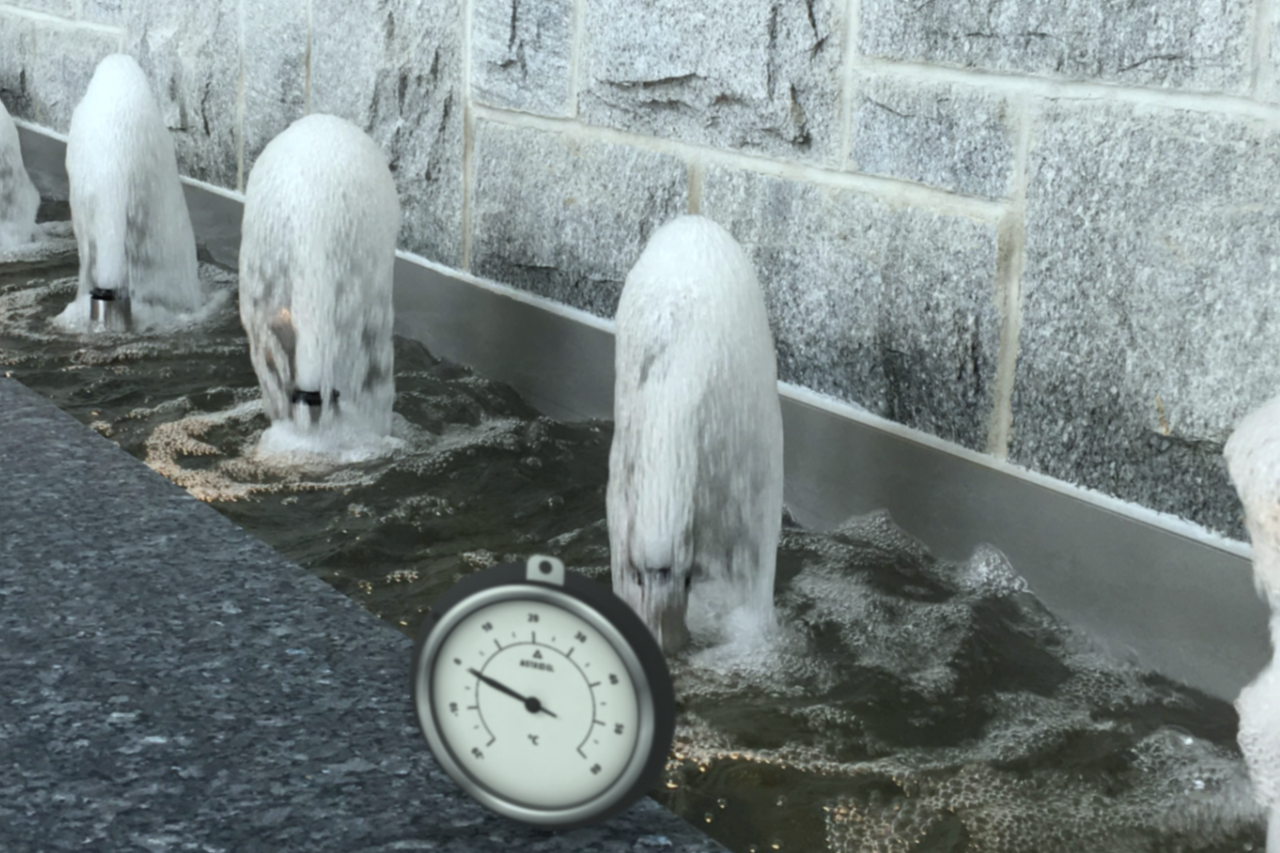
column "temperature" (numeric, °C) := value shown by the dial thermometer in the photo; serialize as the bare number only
0
